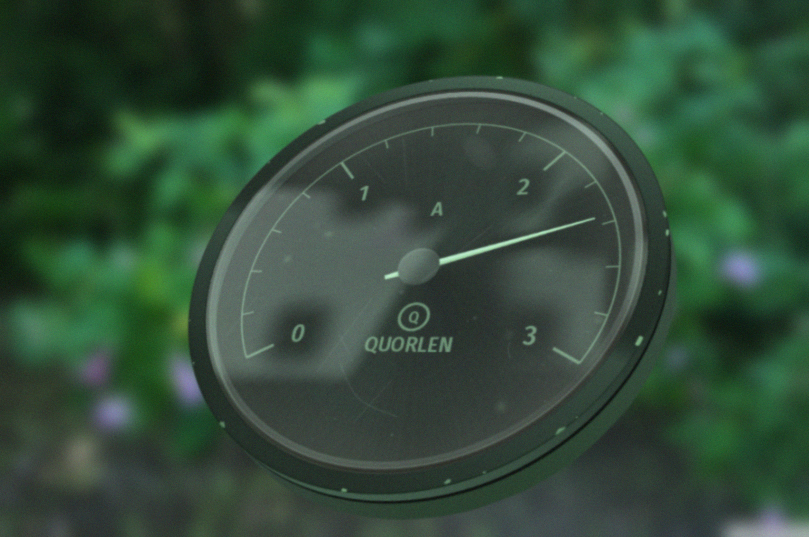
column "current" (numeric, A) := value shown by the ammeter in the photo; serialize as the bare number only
2.4
